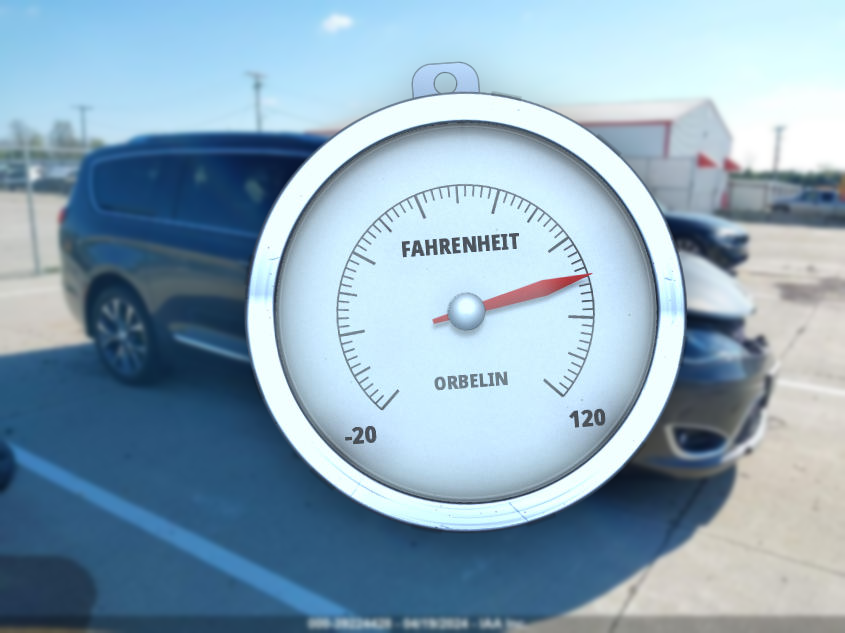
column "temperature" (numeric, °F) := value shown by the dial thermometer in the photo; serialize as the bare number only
90
